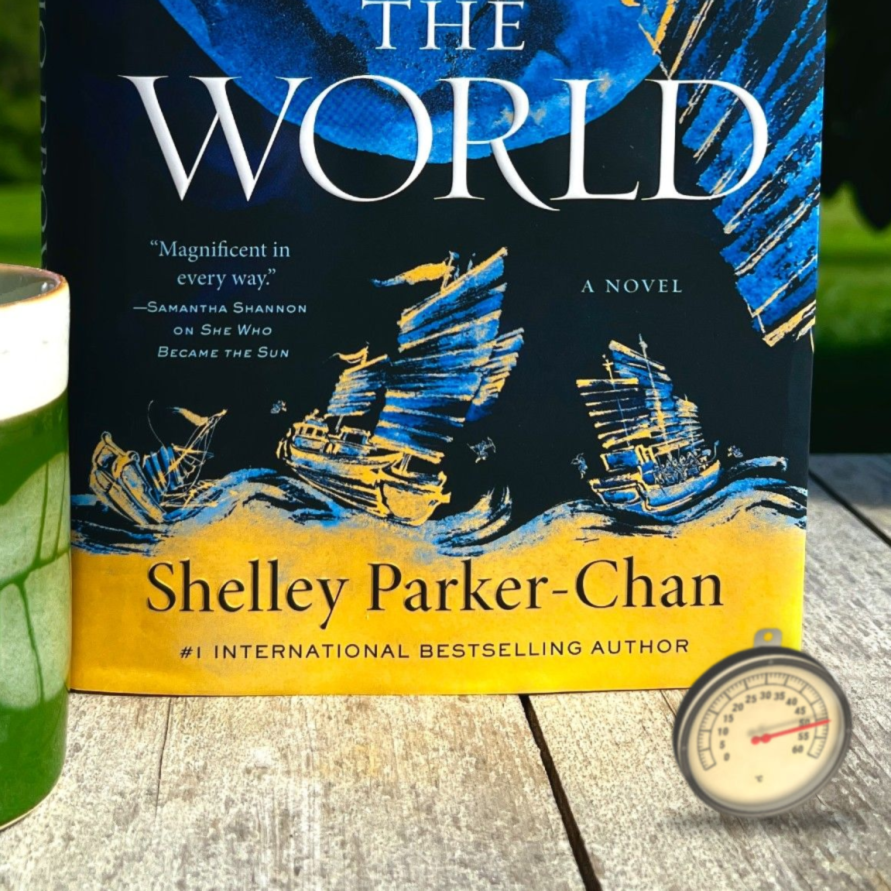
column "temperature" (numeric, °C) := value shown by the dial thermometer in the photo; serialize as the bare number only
50
